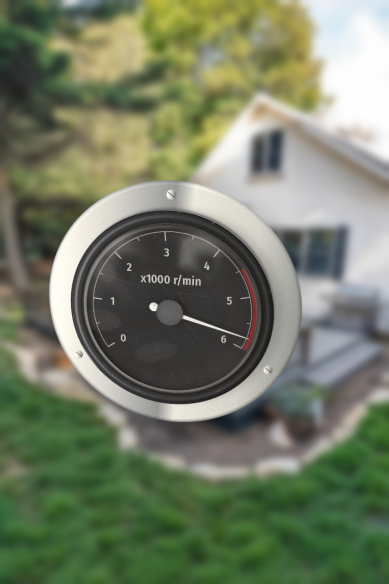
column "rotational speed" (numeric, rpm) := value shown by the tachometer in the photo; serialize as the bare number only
5750
